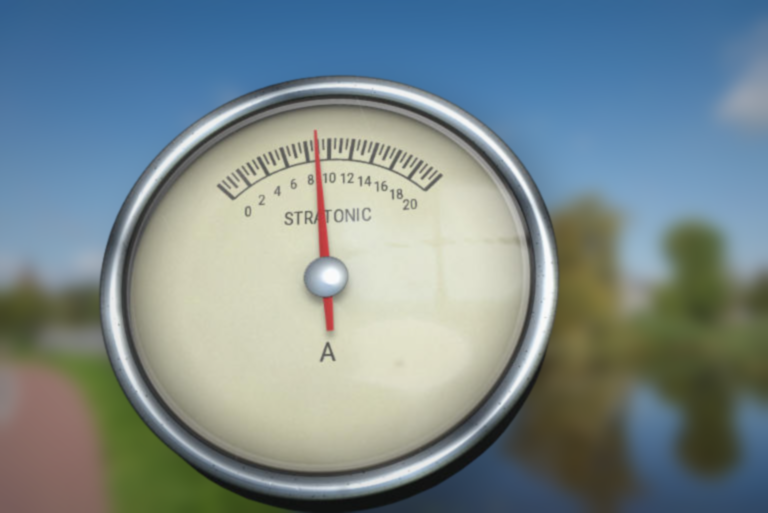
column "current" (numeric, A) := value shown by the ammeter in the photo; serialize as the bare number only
9
